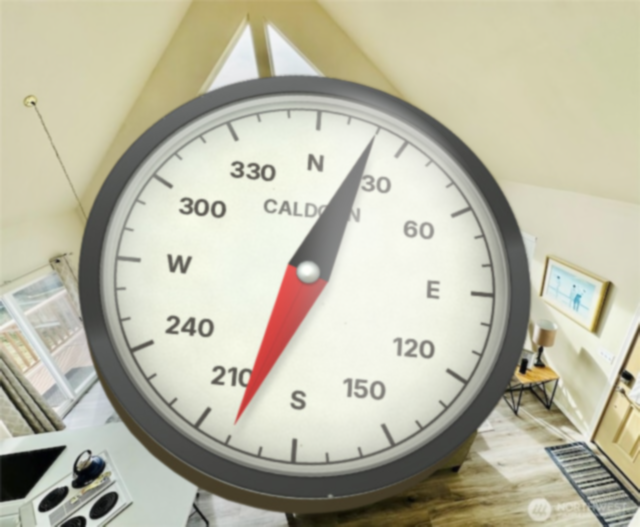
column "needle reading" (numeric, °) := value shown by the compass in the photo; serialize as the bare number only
200
